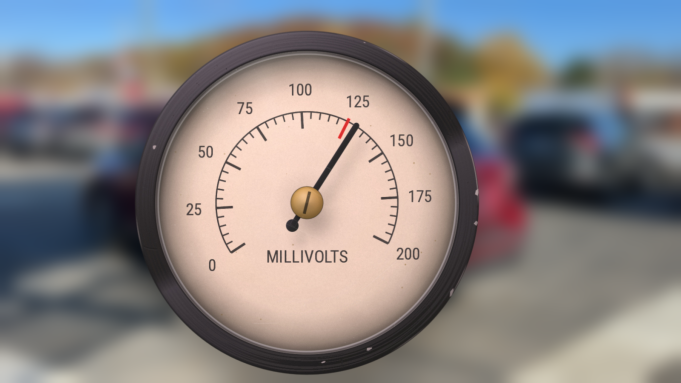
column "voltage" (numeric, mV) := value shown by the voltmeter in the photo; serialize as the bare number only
130
